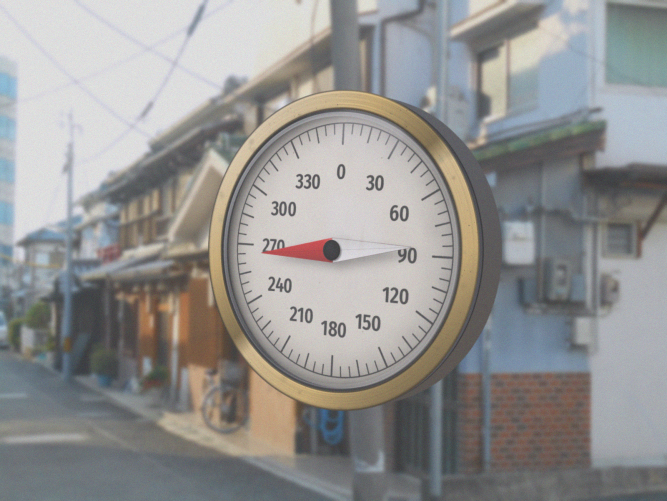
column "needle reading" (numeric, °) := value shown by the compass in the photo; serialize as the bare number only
265
